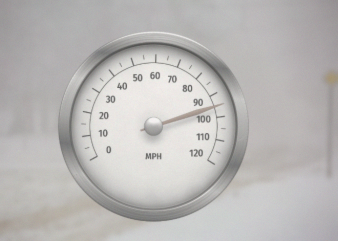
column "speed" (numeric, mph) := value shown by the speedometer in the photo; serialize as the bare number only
95
